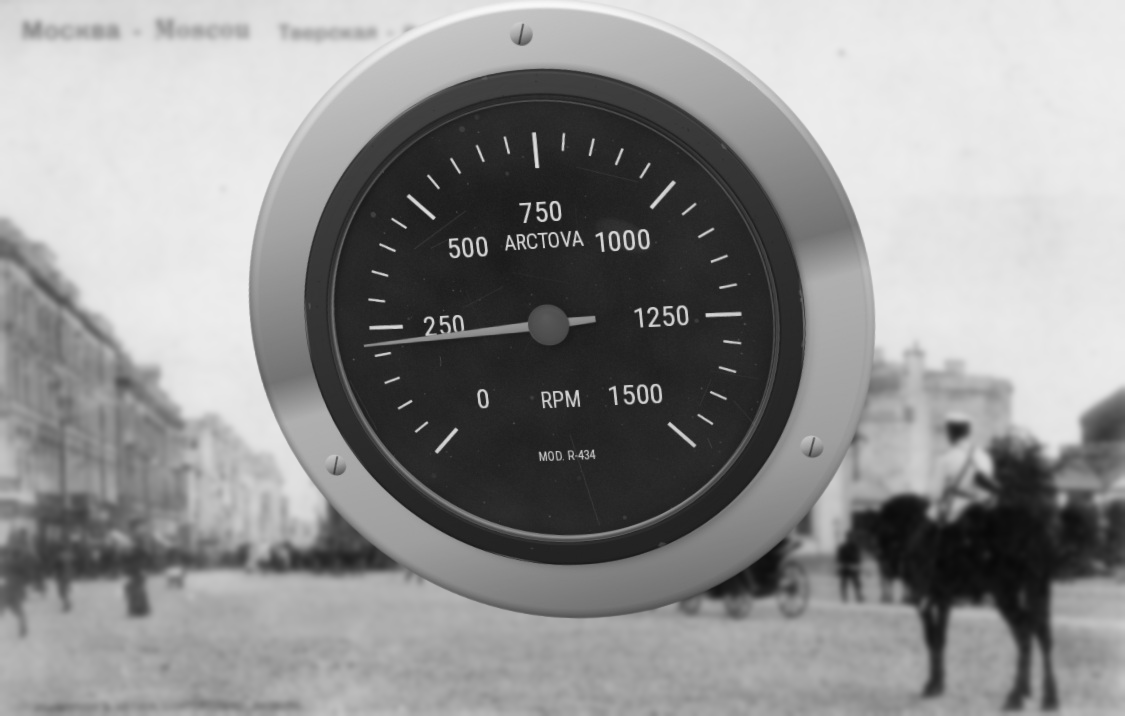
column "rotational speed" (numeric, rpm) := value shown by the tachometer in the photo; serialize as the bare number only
225
